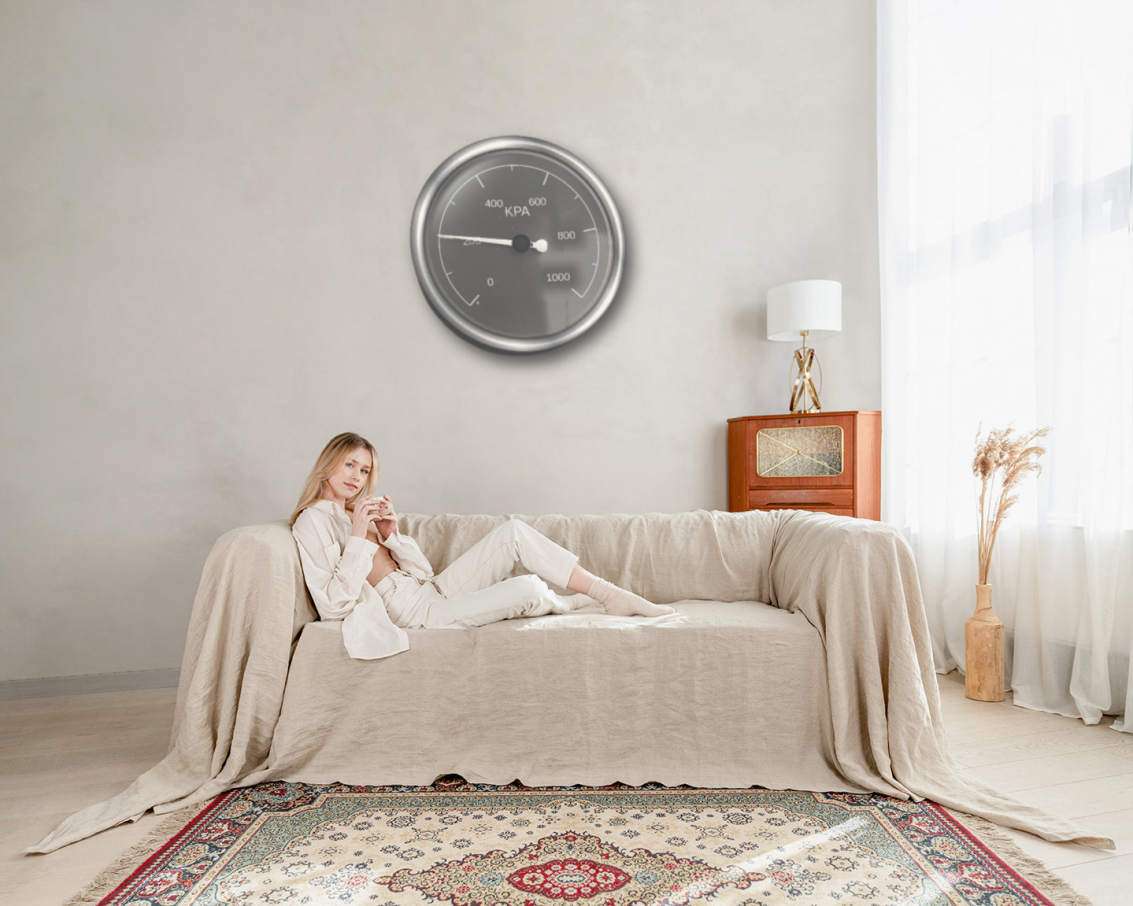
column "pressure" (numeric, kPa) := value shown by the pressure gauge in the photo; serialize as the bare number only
200
